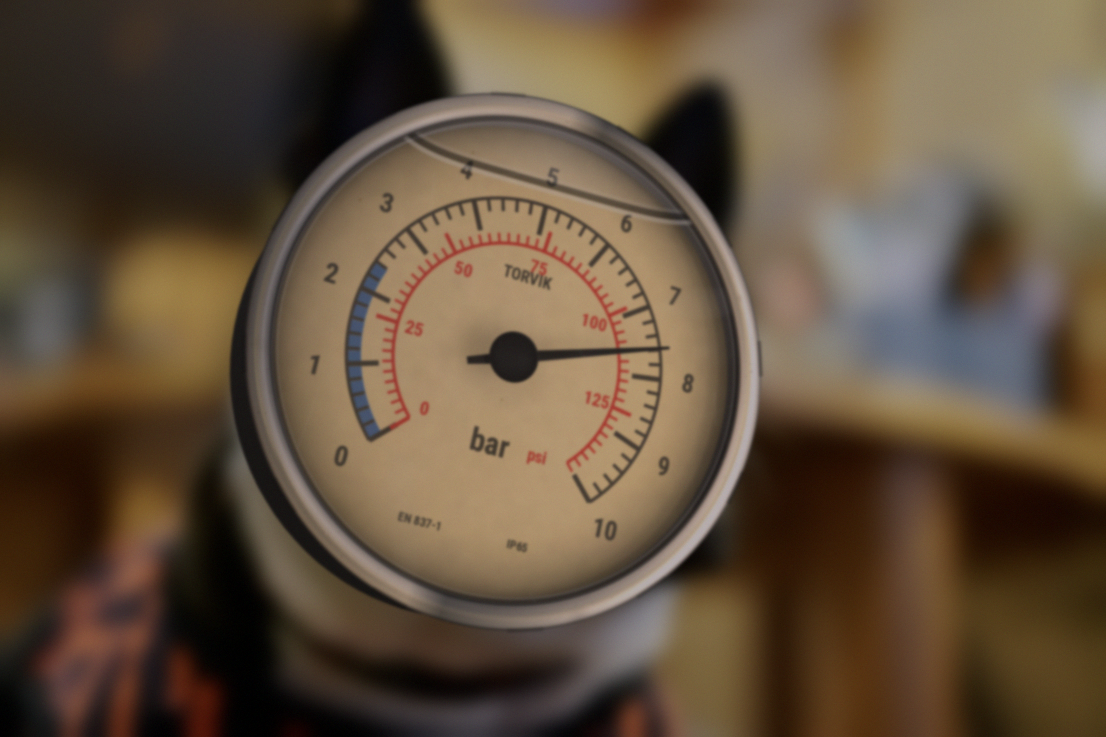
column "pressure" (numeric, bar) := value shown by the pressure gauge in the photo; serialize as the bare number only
7.6
